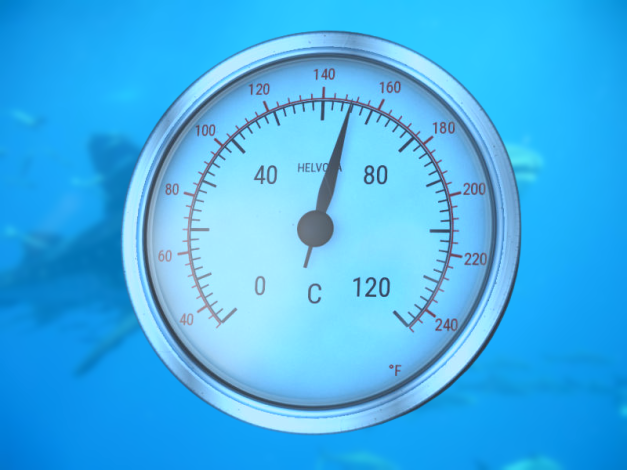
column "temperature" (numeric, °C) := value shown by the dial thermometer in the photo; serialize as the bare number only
66
